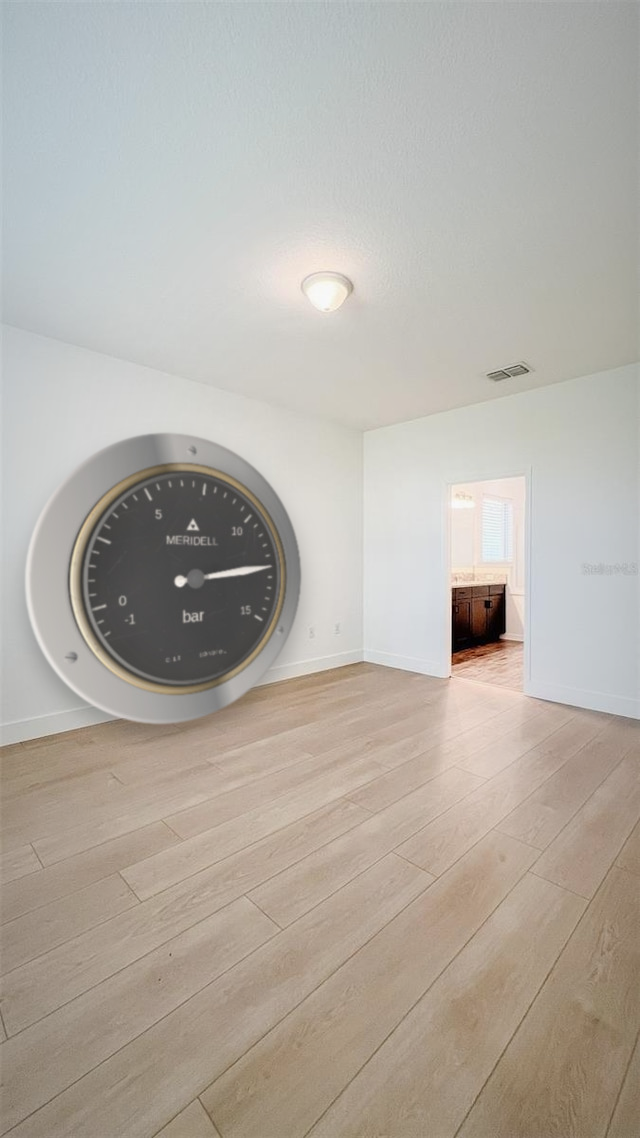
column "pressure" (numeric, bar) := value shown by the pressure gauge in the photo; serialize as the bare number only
12.5
